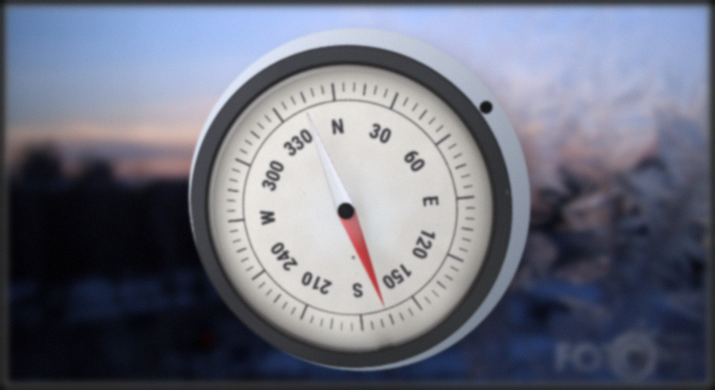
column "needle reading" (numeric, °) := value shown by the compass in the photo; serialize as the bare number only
165
